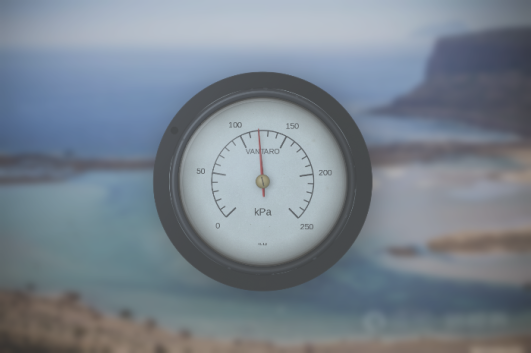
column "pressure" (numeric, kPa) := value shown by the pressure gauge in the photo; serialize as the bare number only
120
